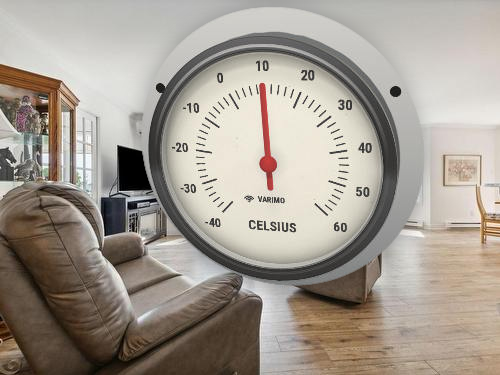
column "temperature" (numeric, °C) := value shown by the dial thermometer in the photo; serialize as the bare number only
10
